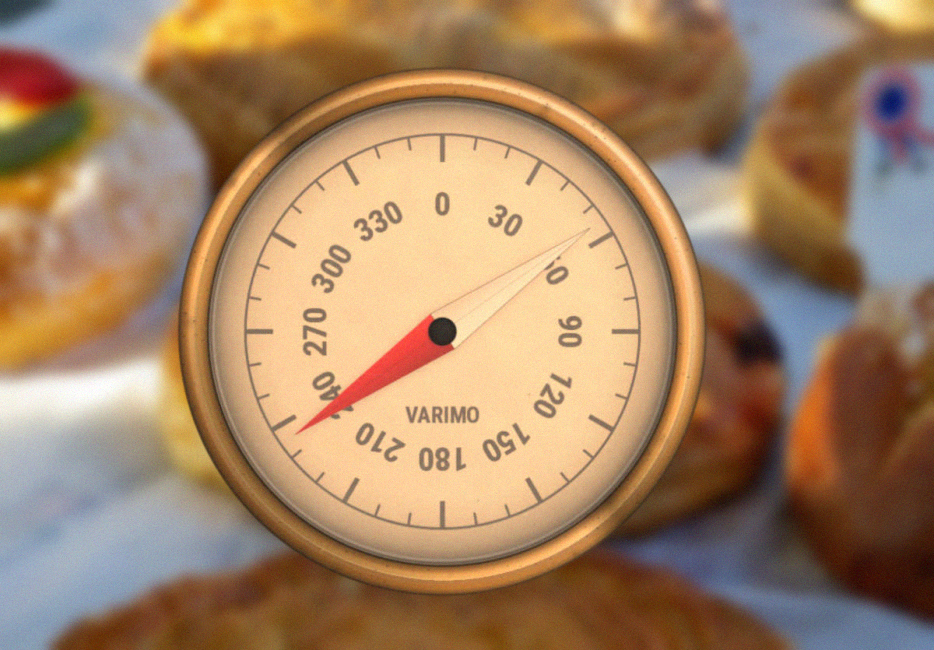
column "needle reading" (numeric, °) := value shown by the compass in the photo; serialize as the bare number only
235
